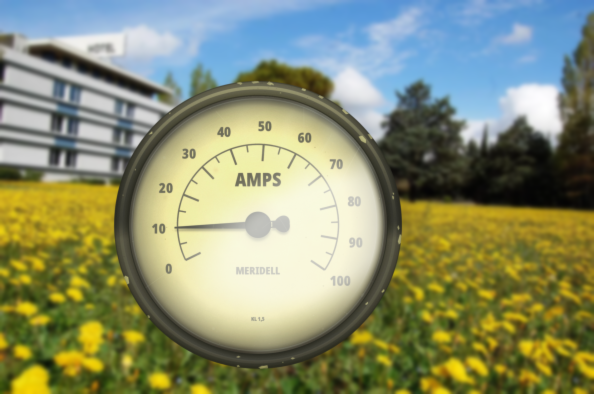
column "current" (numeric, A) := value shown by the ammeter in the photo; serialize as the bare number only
10
